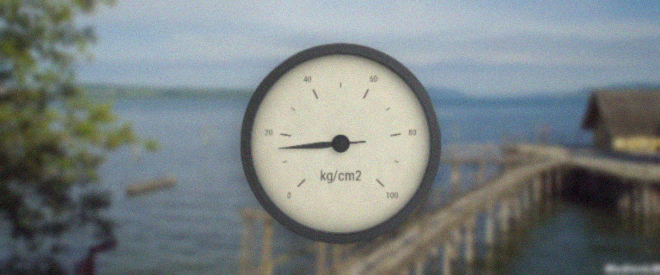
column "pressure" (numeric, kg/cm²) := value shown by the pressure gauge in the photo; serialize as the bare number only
15
